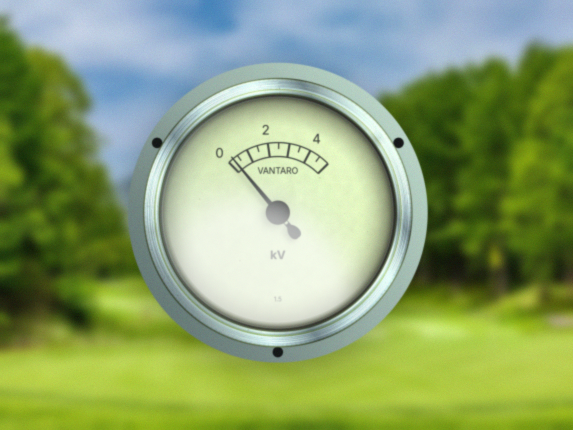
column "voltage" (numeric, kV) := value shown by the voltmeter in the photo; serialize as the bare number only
0.25
